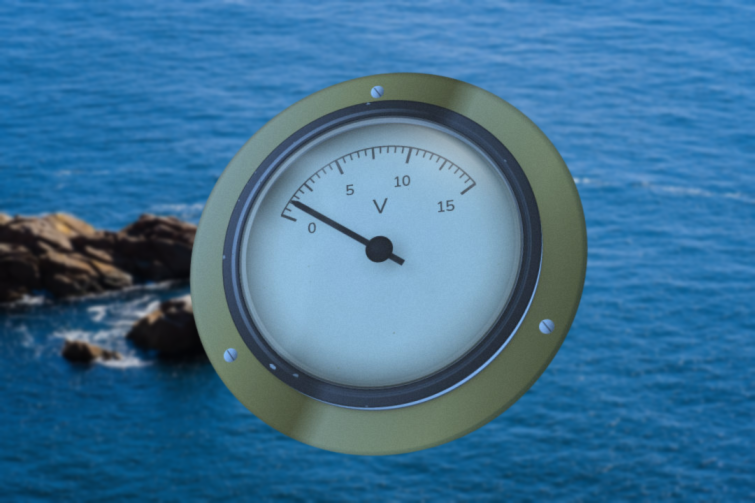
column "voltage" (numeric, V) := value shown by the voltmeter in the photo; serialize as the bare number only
1
